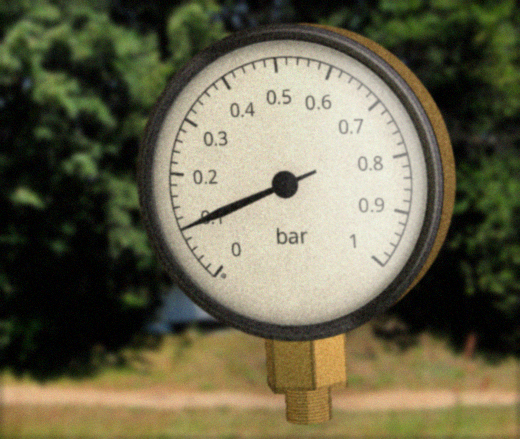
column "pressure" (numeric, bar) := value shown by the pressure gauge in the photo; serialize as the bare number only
0.1
